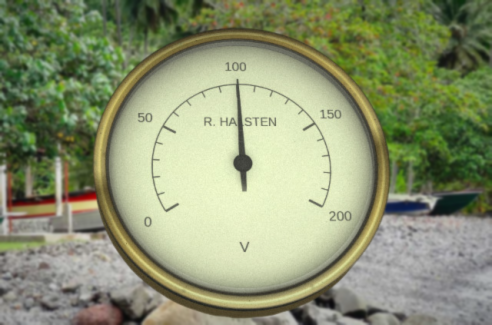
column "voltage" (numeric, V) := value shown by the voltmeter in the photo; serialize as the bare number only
100
